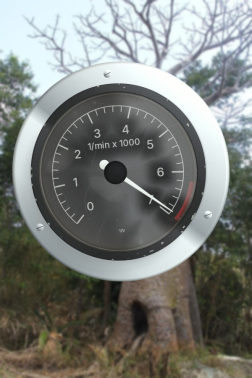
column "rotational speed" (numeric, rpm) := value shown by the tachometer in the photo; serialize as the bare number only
6900
